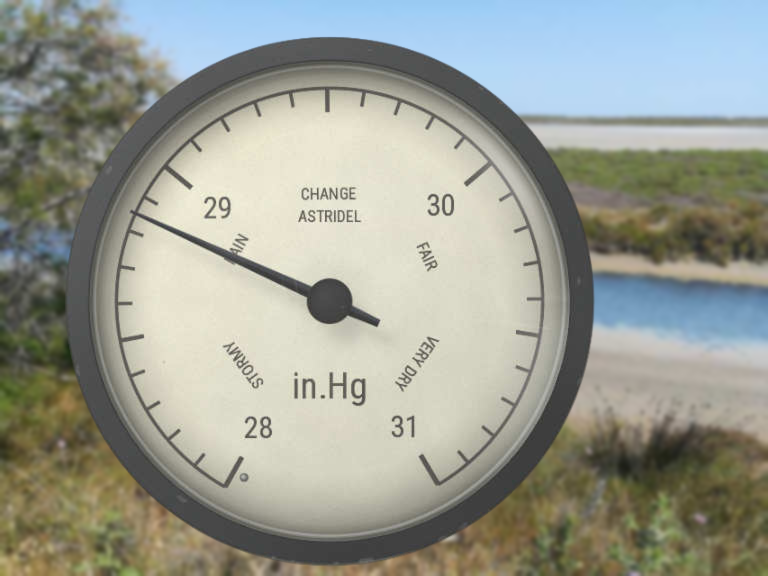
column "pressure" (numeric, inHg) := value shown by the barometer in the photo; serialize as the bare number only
28.85
